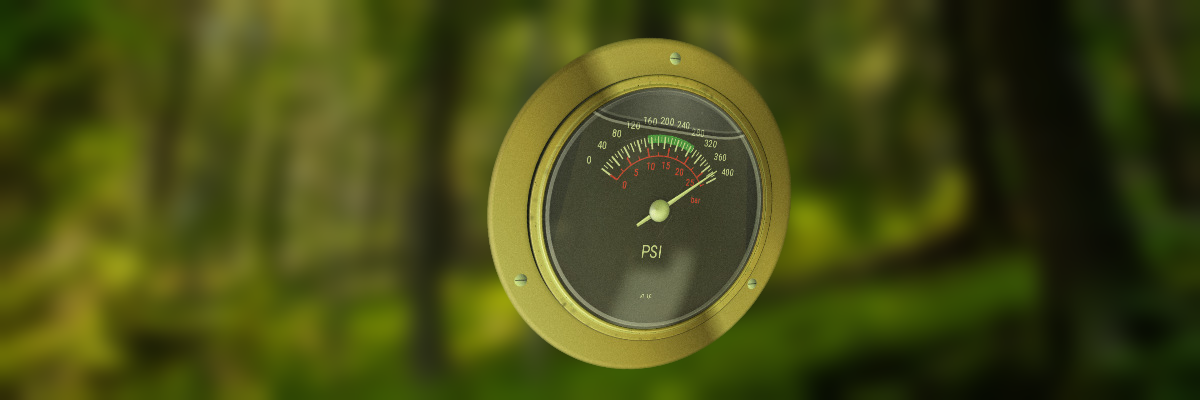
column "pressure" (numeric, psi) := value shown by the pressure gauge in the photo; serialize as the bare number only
380
